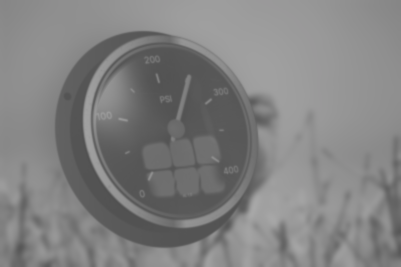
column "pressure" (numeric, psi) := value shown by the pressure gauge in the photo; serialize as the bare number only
250
